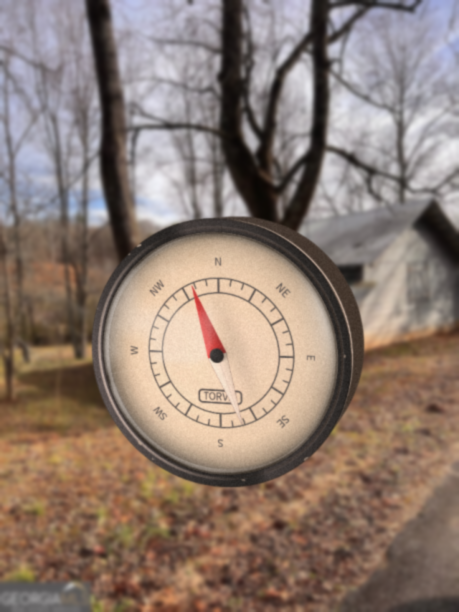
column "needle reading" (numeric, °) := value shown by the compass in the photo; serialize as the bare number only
340
